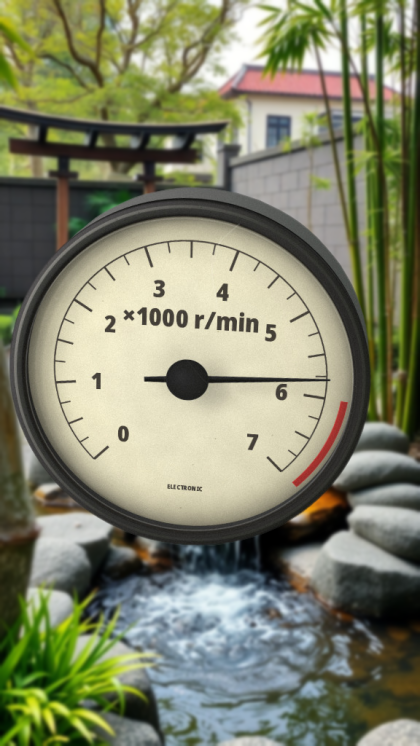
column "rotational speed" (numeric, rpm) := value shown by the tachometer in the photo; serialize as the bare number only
5750
